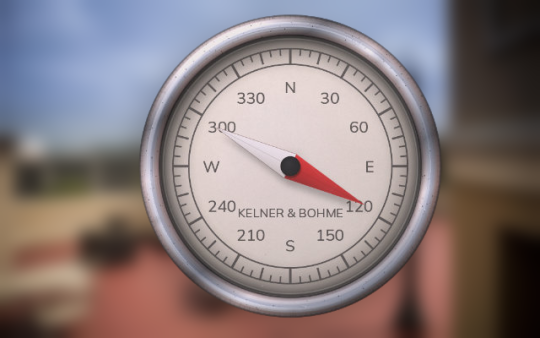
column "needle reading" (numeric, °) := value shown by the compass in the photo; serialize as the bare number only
117.5
